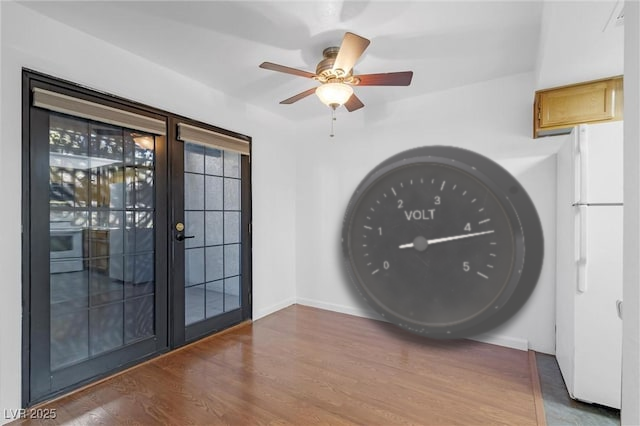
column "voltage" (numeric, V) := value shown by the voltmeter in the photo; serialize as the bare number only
4.2
